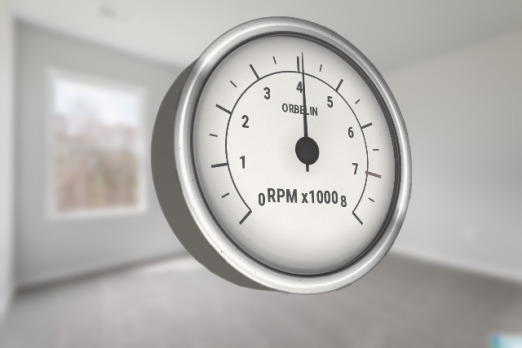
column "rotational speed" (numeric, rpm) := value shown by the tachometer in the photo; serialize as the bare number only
4000
